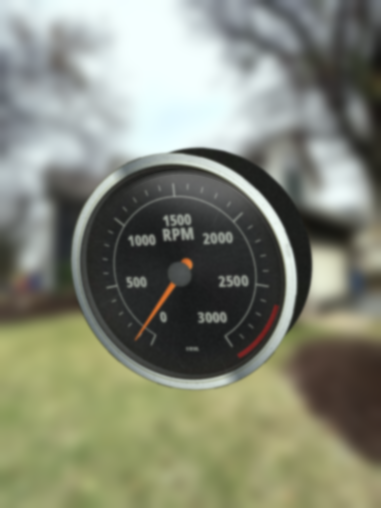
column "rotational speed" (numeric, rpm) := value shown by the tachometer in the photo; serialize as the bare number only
100
